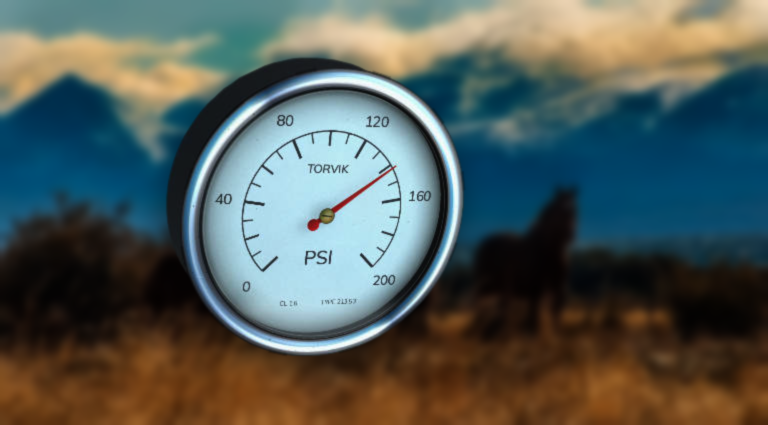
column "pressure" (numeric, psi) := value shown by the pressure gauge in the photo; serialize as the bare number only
140
